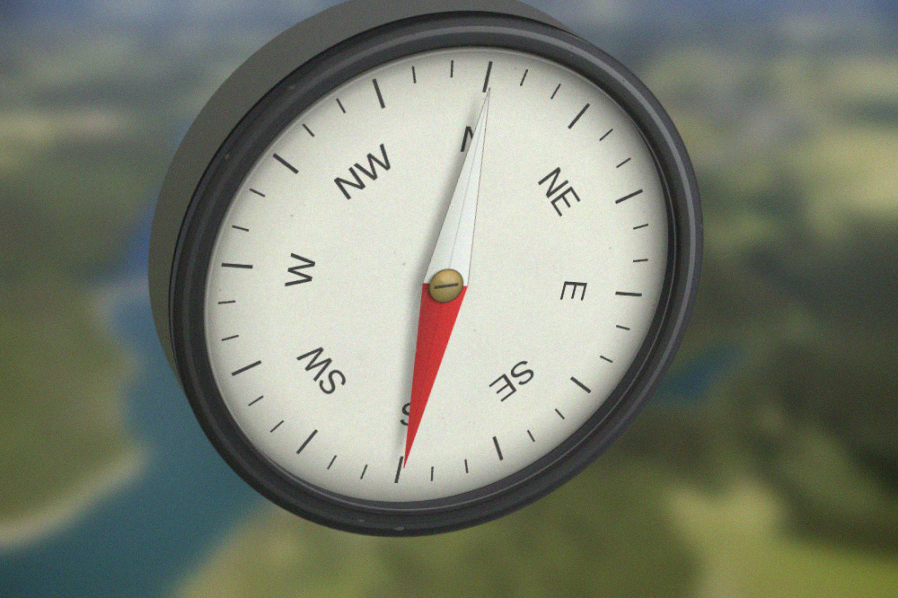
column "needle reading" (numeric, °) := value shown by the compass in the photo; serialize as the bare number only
180
